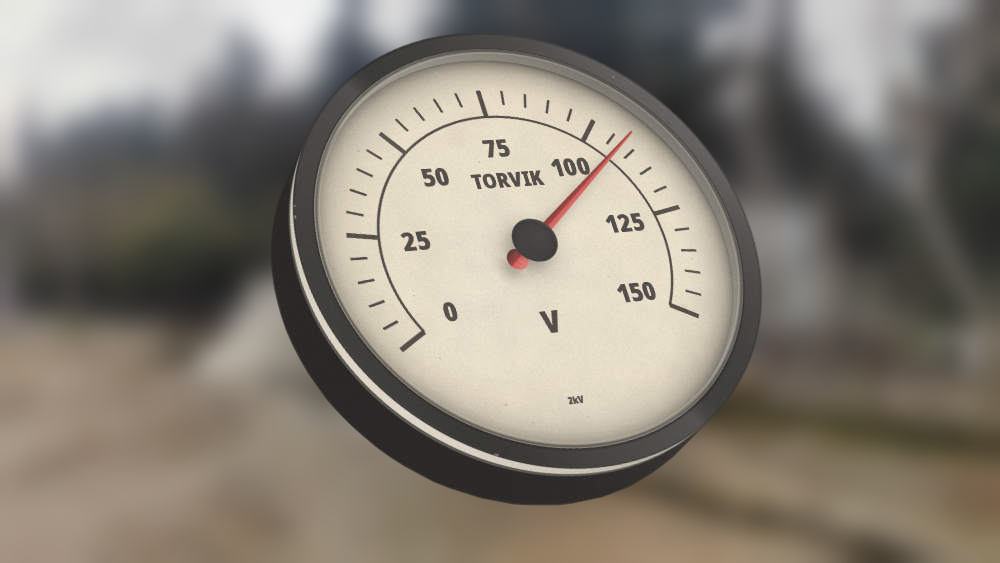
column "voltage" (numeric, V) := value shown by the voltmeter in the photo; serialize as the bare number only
107.5
